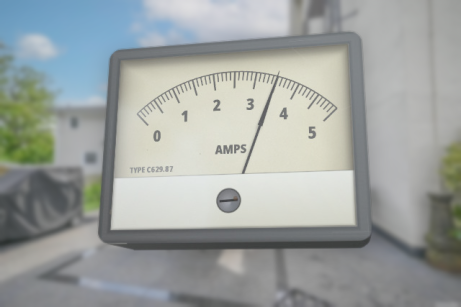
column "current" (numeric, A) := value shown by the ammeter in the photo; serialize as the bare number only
3.5
